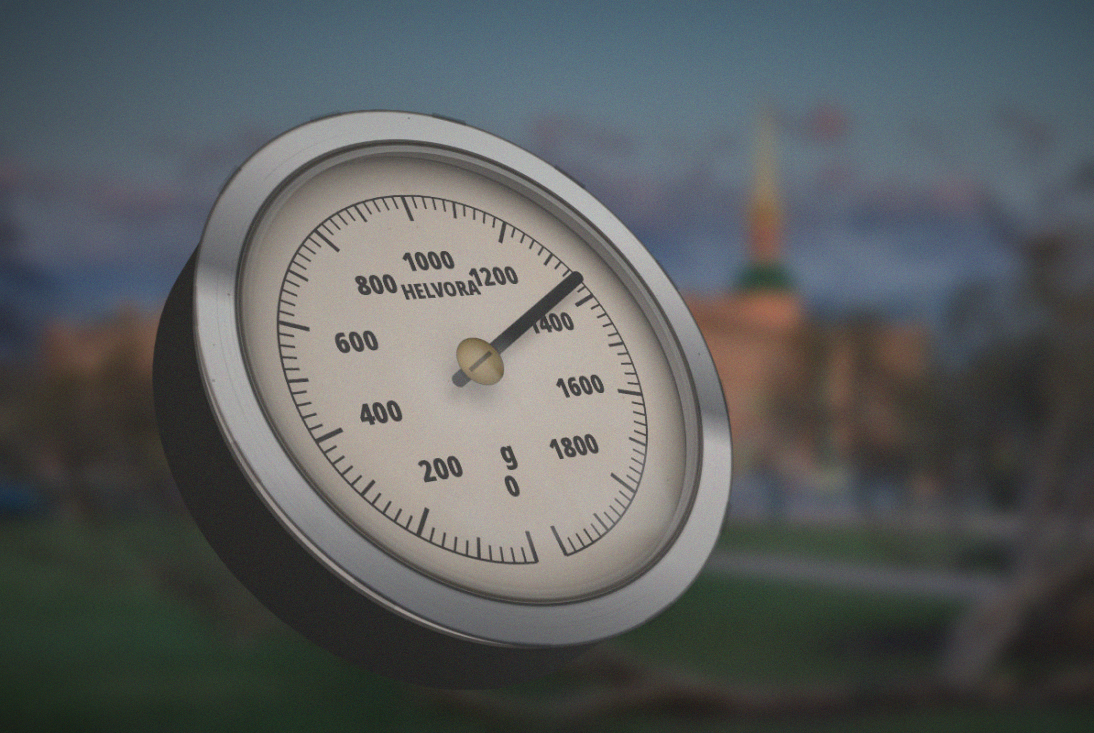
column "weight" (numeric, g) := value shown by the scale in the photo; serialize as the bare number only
1360
